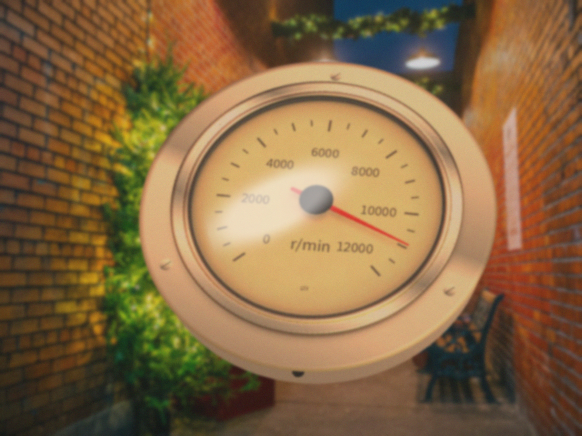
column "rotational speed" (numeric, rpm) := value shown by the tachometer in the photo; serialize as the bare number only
11000
